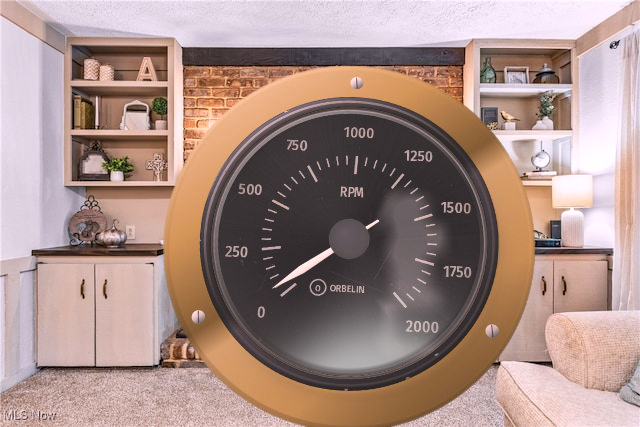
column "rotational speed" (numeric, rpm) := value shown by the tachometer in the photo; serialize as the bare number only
50
